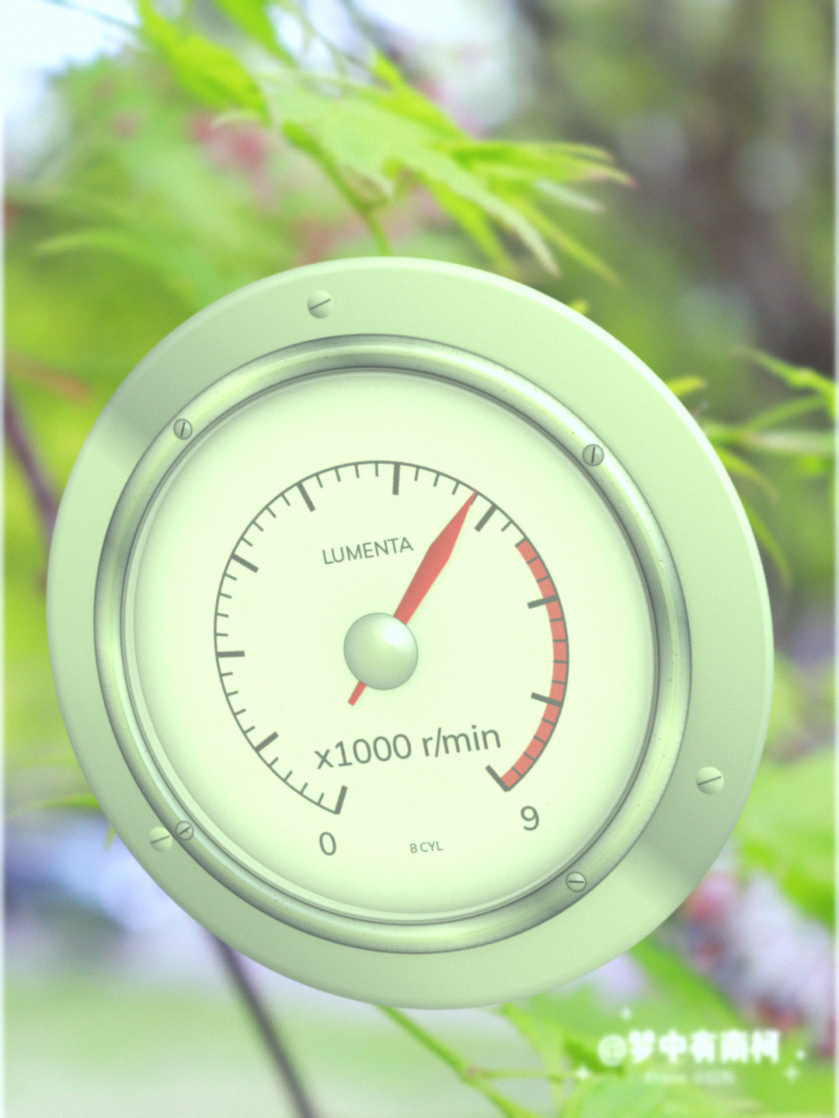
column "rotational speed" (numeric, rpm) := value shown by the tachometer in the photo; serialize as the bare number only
5800
